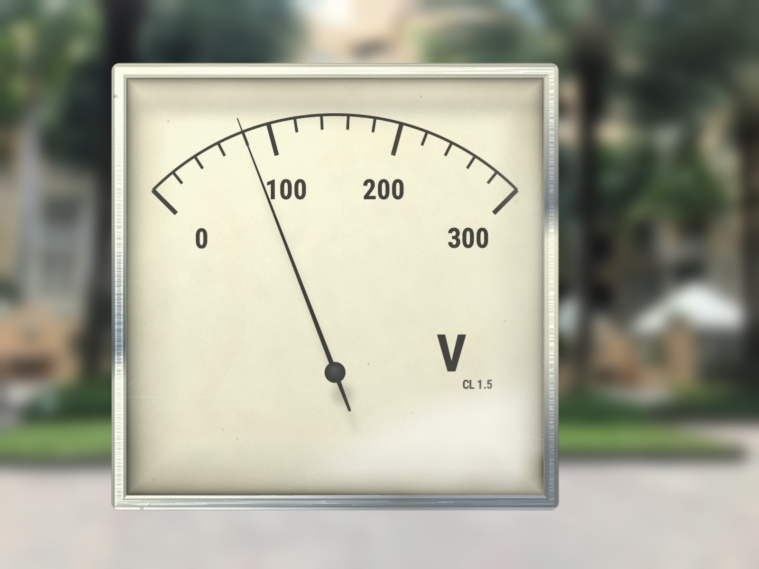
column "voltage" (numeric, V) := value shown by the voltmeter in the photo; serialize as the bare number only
80
